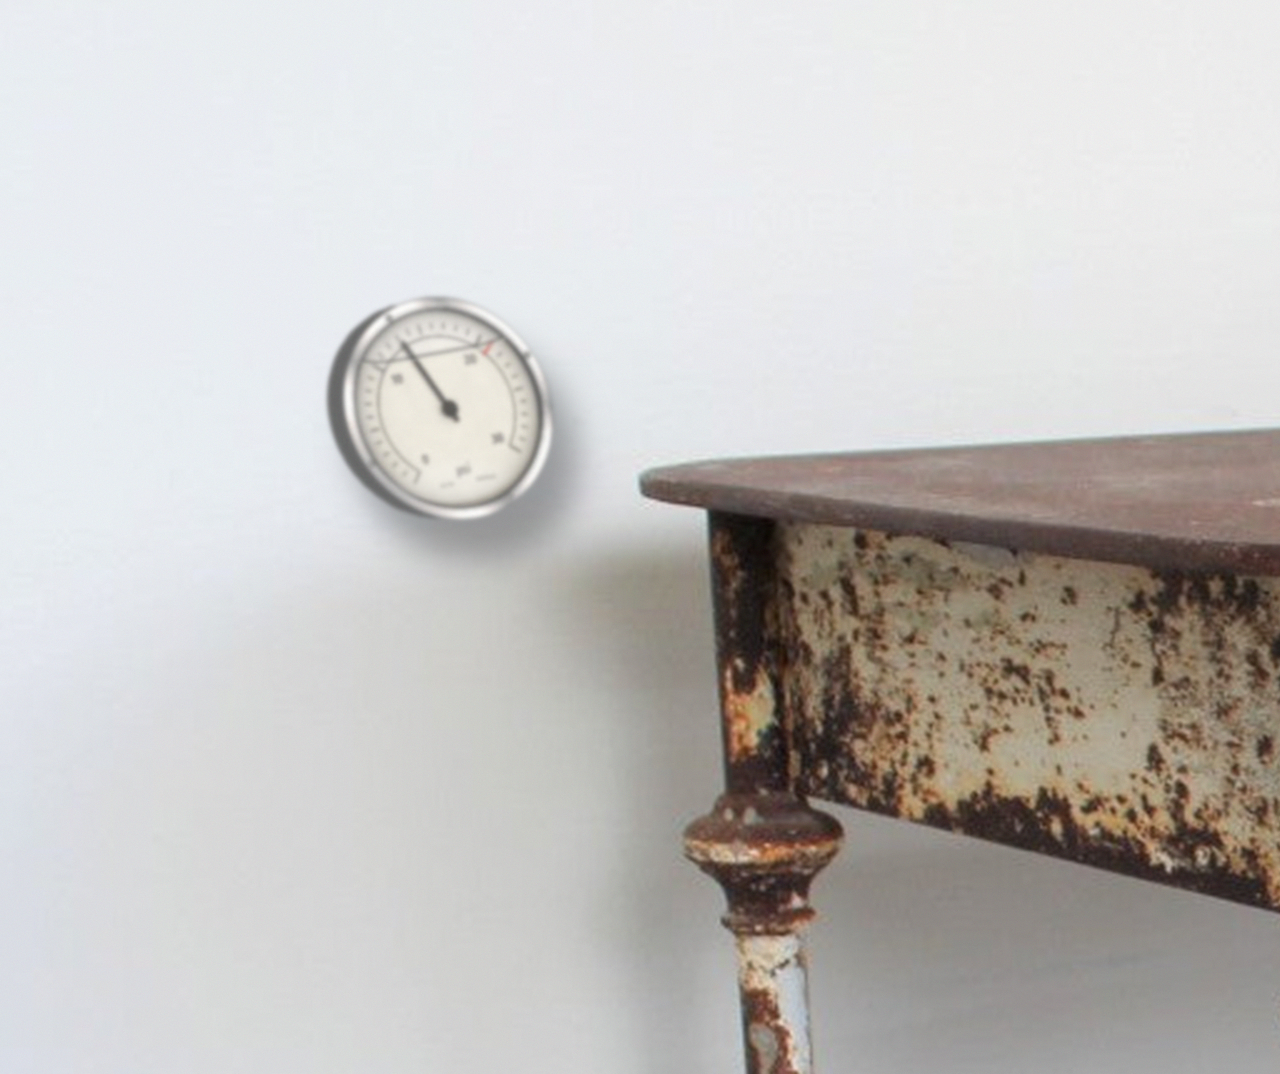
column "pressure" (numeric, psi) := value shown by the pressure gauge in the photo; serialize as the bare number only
13
